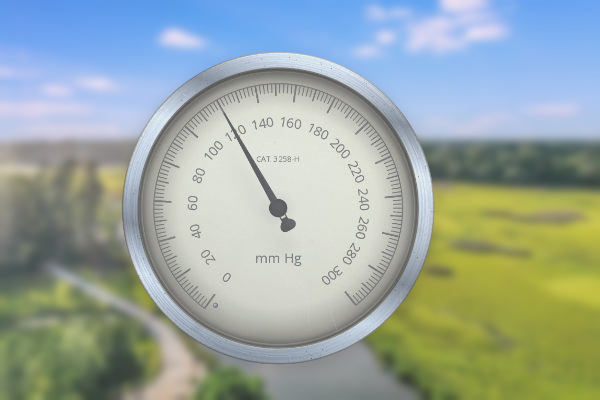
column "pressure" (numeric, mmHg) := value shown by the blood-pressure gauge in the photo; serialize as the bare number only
120
